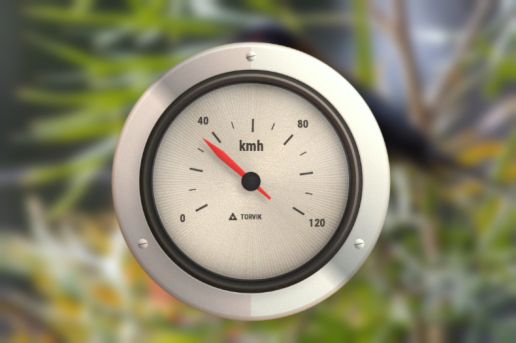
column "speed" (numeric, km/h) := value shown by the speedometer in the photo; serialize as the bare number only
35
